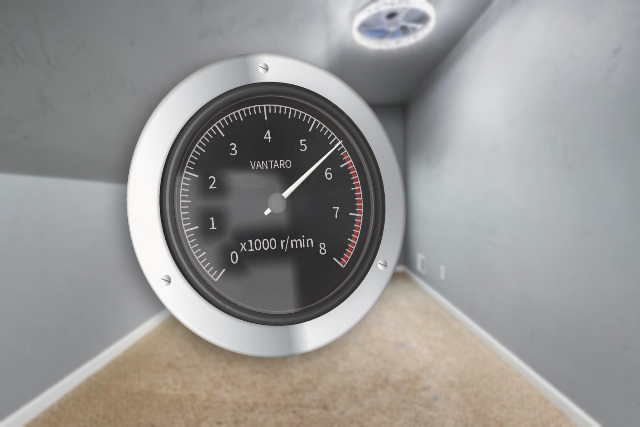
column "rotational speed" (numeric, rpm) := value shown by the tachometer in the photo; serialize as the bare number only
5600
